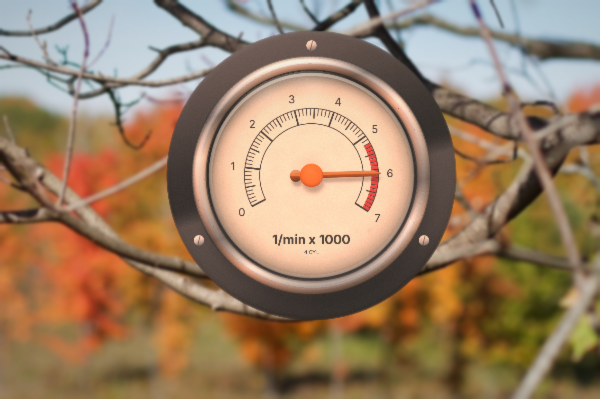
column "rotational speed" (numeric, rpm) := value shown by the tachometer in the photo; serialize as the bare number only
6000
